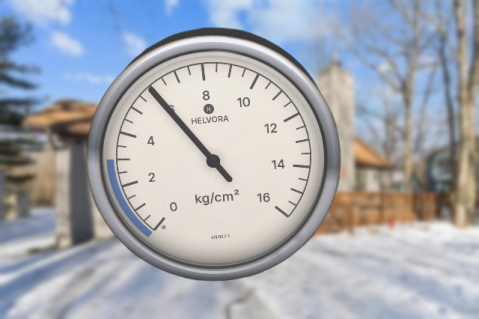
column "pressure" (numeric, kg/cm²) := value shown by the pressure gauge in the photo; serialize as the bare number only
6
